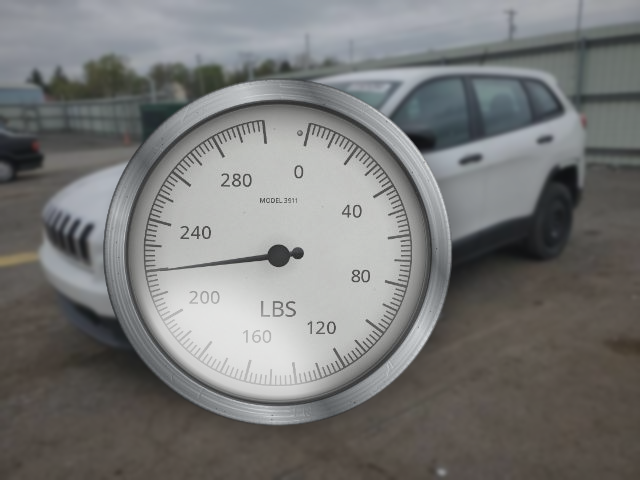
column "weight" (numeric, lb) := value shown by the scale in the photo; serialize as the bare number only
220
